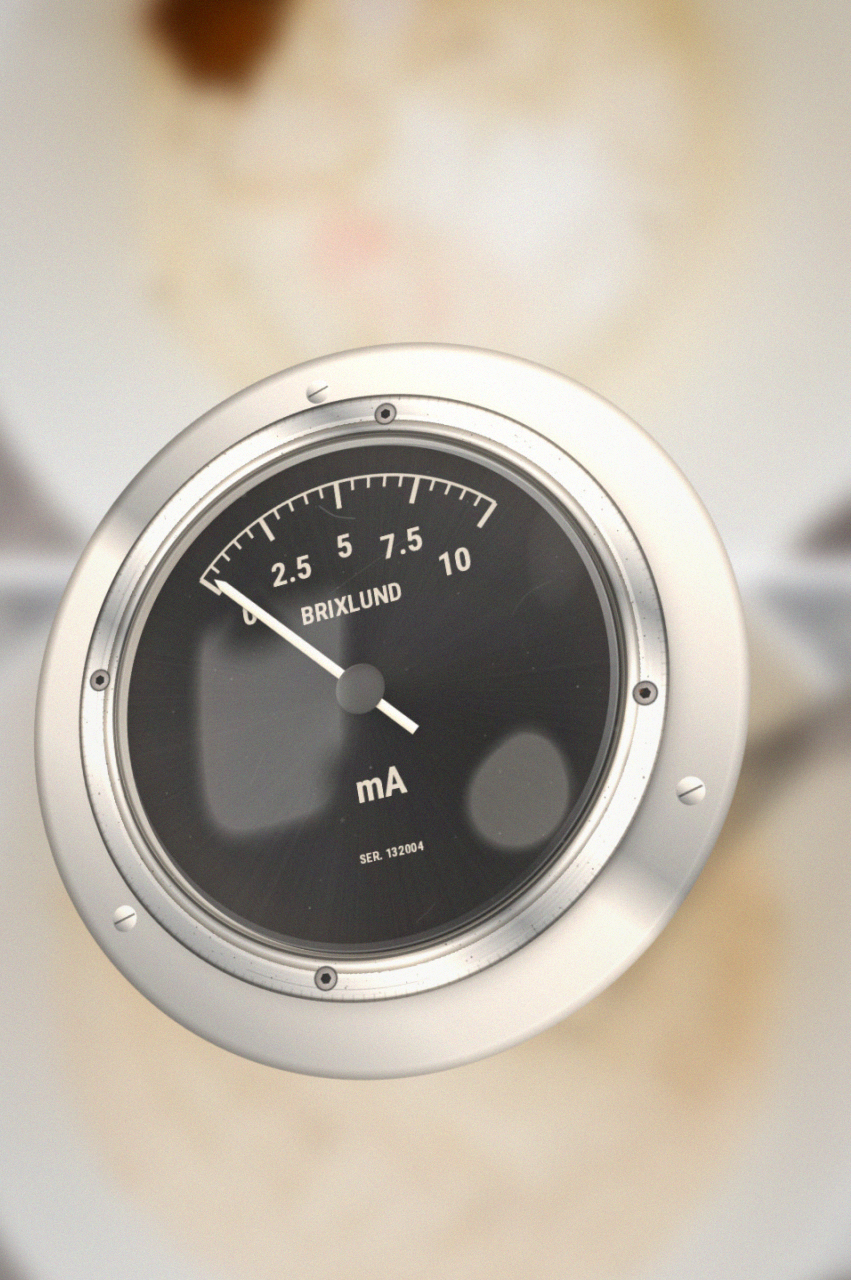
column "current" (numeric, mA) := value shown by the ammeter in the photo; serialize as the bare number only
0.25
